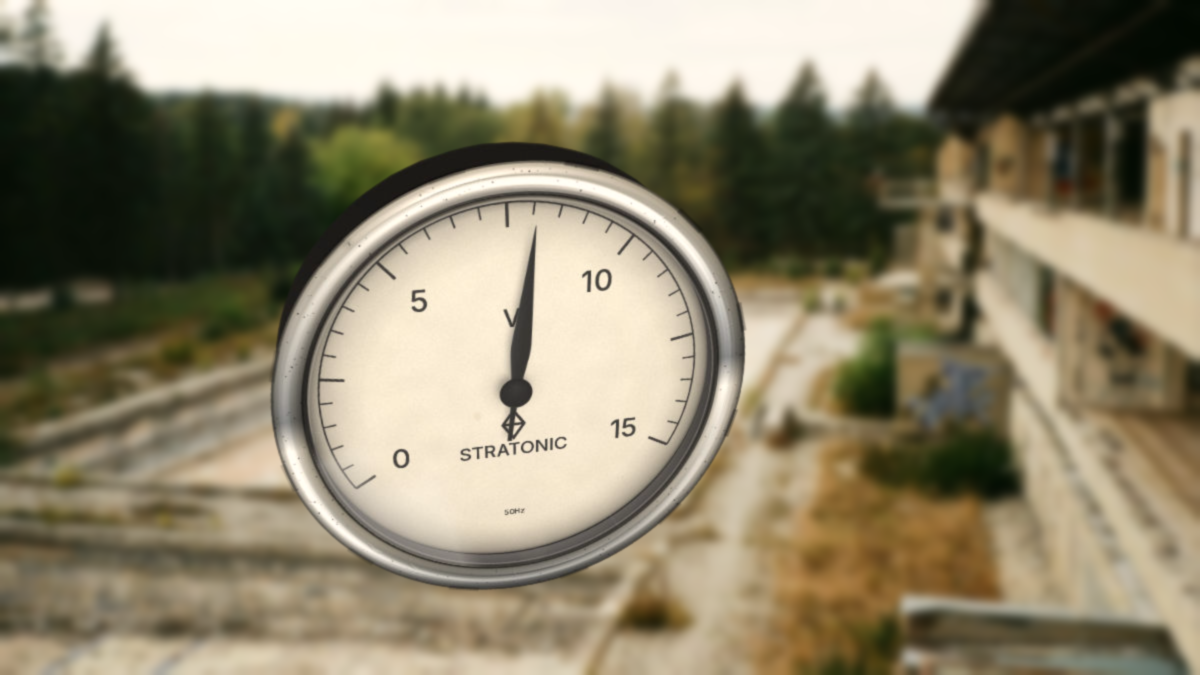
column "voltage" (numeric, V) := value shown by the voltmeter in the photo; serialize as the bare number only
8
